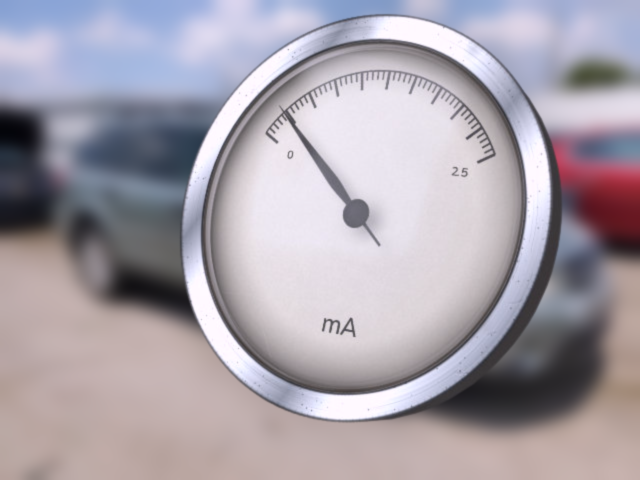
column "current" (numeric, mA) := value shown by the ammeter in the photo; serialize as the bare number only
0.25
